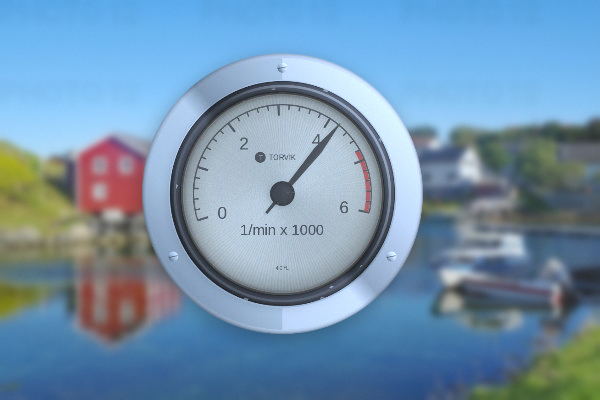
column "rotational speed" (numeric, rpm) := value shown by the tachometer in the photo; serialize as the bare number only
4200
